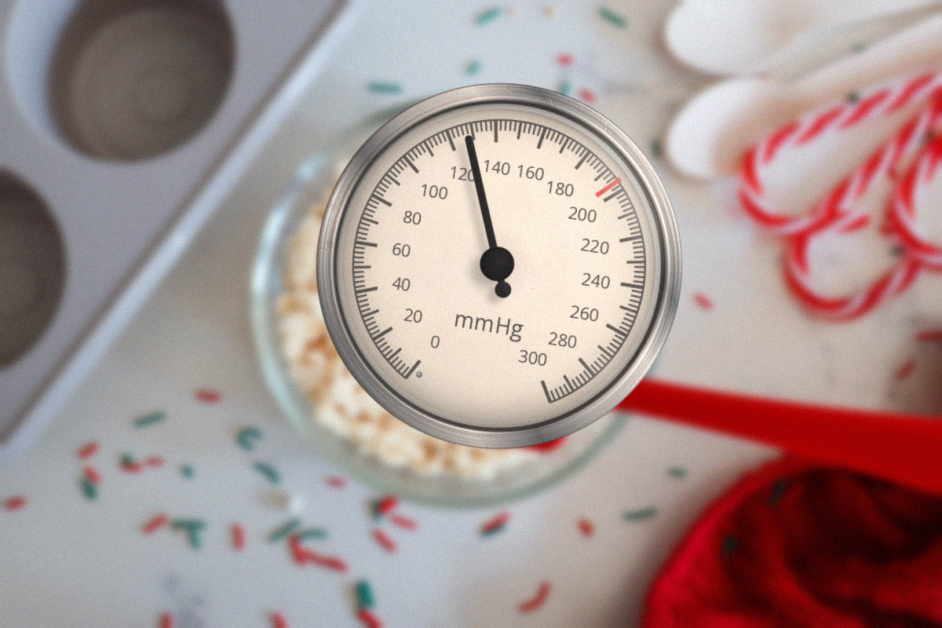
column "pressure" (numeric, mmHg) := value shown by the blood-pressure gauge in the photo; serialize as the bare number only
128
